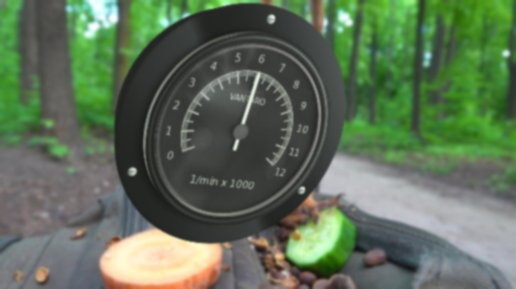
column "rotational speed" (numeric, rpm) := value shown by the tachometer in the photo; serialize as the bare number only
6000
